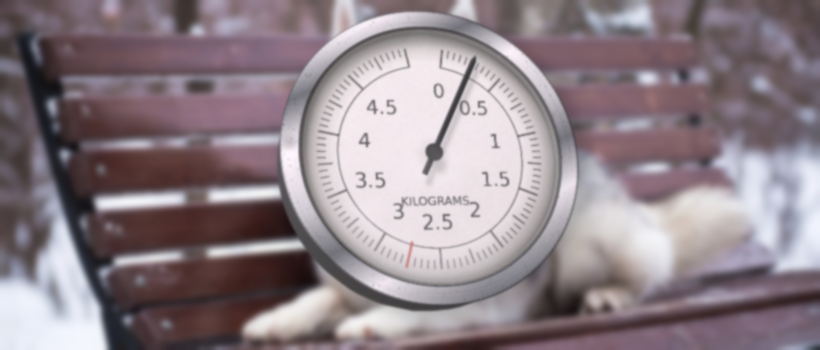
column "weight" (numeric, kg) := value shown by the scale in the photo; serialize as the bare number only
0.25
